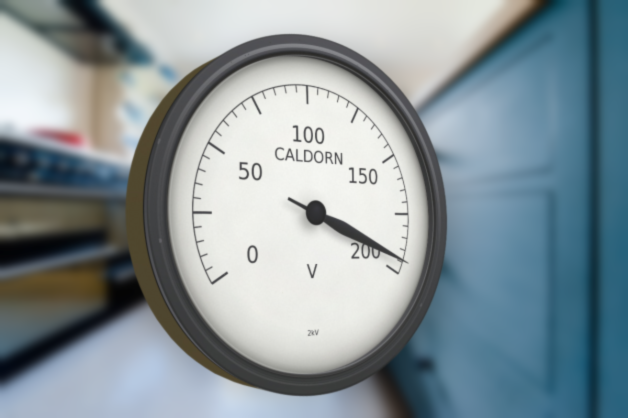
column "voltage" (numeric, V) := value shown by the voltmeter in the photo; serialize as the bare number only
195
